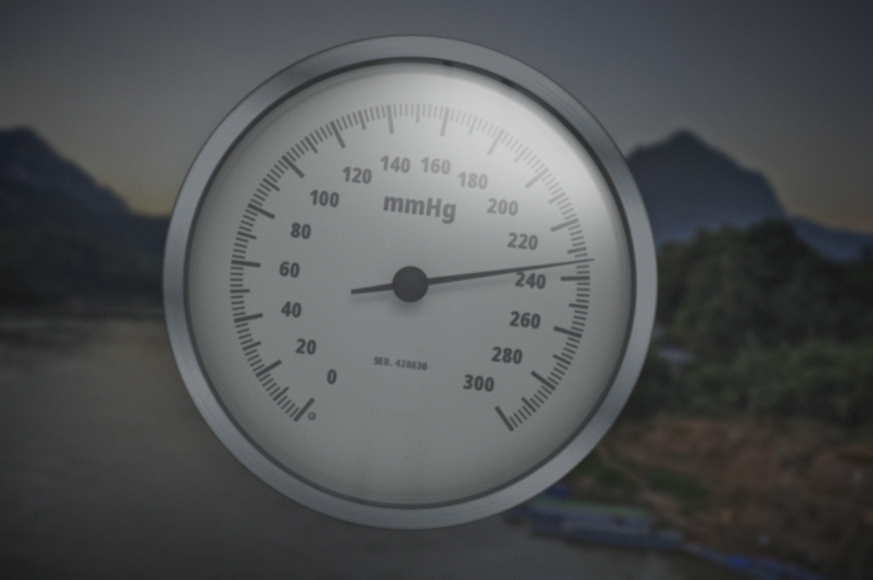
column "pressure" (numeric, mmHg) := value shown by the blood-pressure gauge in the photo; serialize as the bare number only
234
